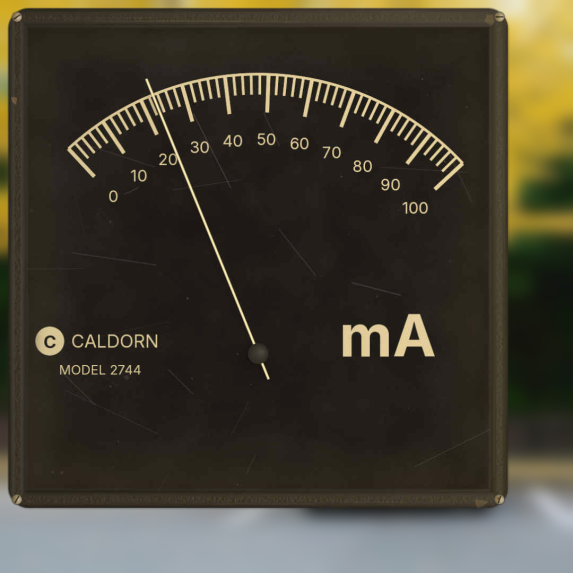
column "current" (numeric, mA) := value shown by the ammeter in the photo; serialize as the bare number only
23
